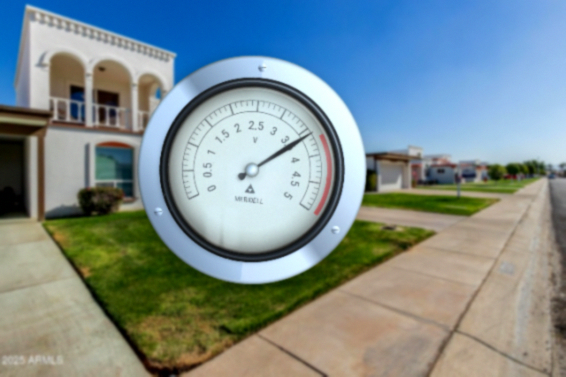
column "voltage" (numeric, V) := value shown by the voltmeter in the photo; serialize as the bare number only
3.6
